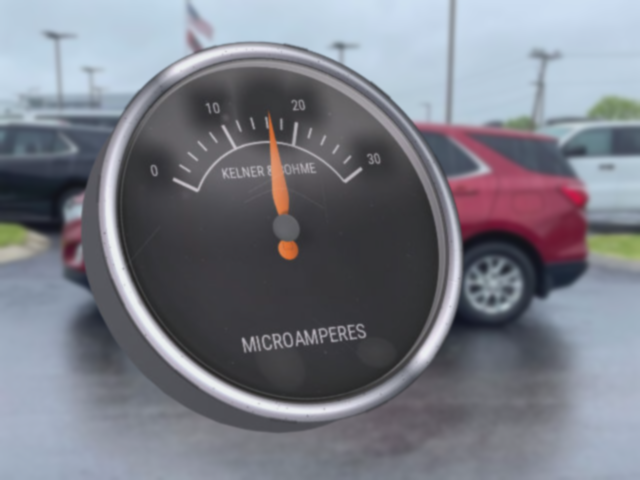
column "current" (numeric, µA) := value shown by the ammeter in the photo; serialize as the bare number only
16
